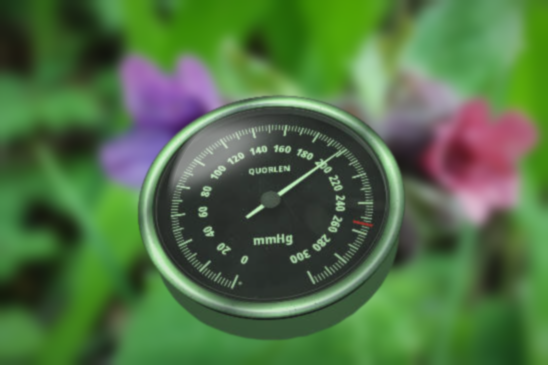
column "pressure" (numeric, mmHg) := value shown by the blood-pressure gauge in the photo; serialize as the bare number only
200
